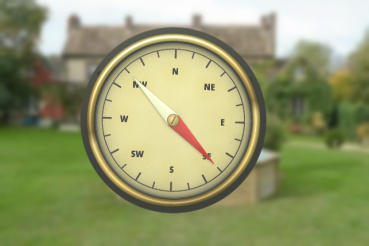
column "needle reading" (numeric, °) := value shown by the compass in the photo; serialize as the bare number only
135
